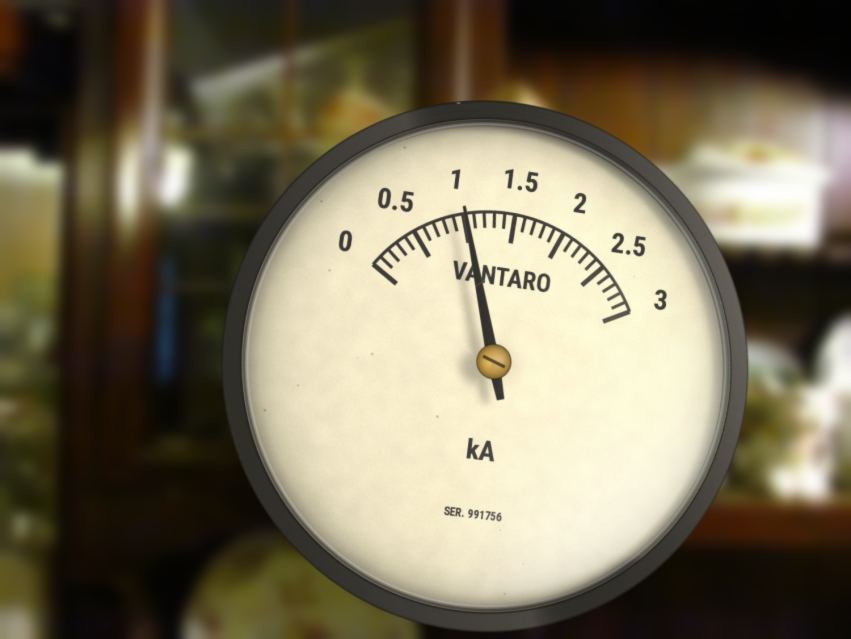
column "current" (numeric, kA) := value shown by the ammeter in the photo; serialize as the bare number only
1
